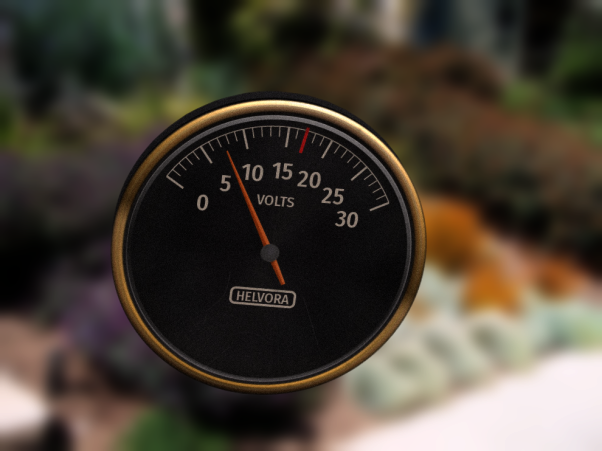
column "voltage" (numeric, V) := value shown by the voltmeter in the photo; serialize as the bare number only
7.5
